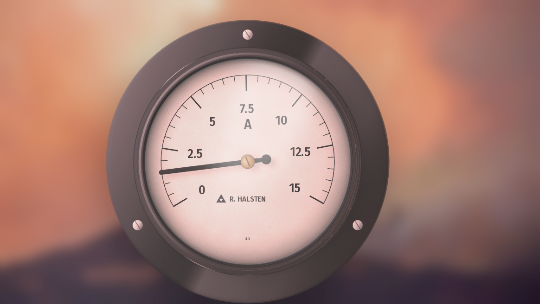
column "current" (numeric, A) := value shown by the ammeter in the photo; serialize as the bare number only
1.5
